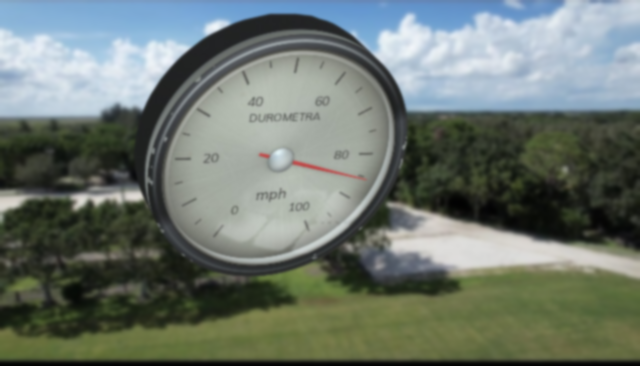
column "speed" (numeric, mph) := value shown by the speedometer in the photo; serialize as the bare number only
85
